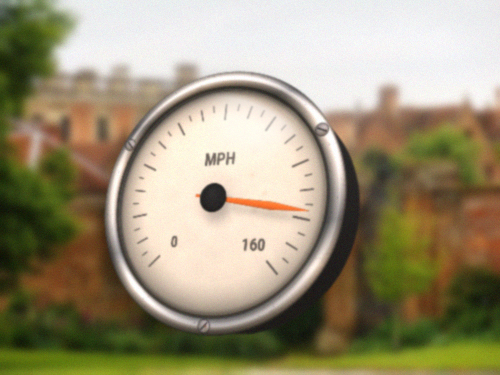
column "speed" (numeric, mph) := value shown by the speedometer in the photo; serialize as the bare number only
137.5
